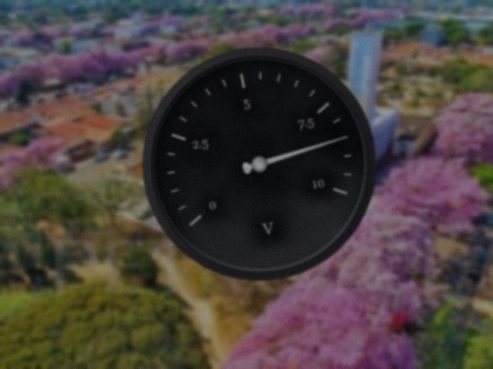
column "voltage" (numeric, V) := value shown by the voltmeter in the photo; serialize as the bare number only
8.5
